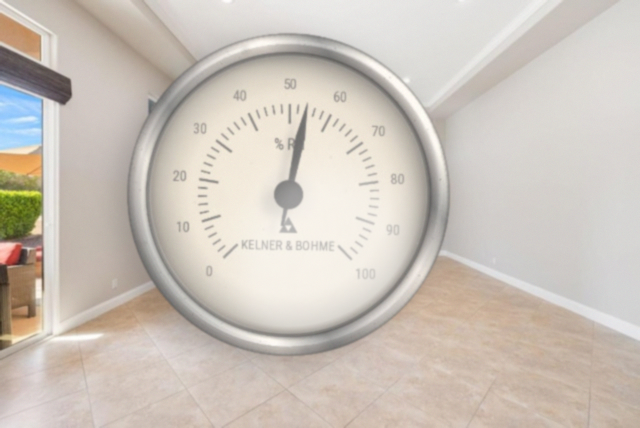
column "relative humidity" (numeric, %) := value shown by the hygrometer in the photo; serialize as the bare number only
54
